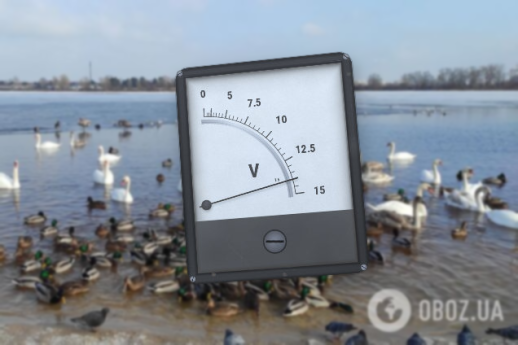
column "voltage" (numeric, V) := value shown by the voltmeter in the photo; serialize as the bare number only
14
